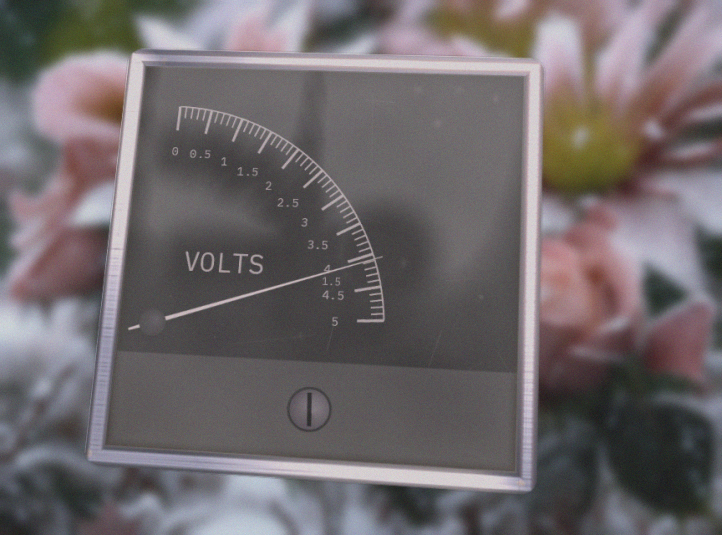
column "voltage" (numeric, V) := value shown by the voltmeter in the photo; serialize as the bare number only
4.1
